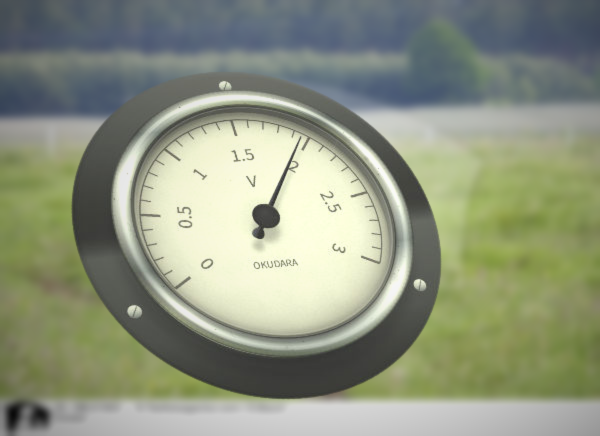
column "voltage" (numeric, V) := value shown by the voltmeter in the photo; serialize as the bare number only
1.95
